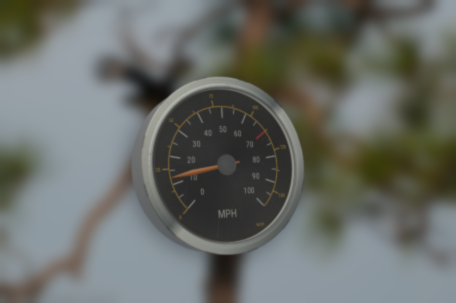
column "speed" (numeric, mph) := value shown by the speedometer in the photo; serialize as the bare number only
12.5
